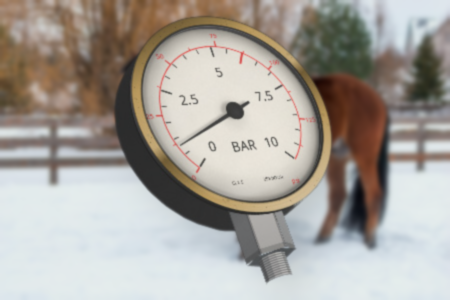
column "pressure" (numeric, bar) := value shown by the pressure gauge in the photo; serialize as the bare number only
0.75
